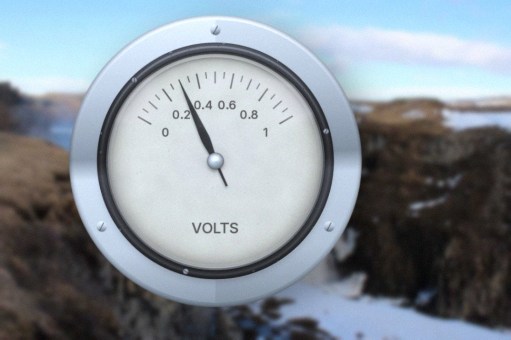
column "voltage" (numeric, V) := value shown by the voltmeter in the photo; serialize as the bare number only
0.3
